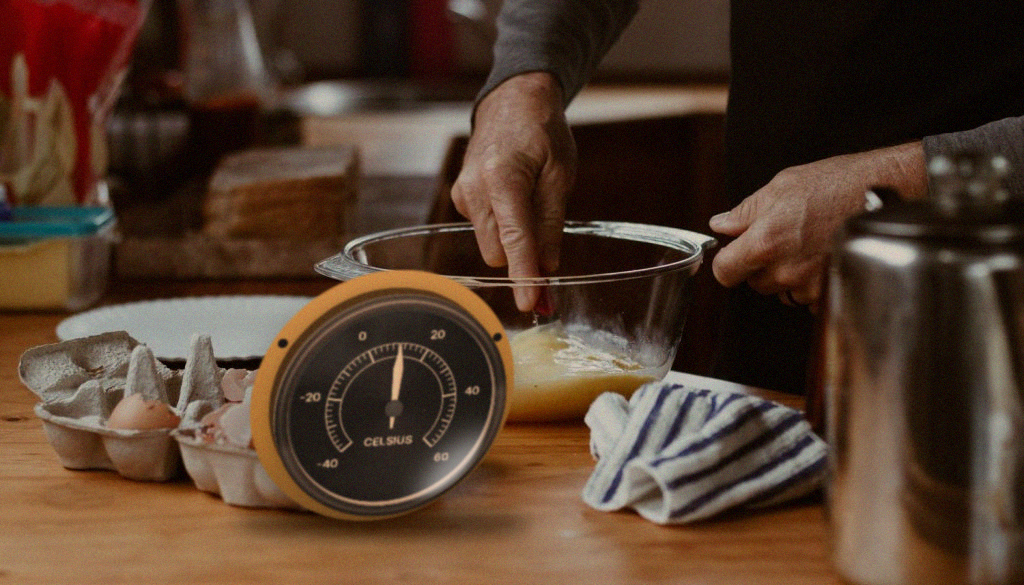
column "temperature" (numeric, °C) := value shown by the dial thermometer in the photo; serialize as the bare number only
10
